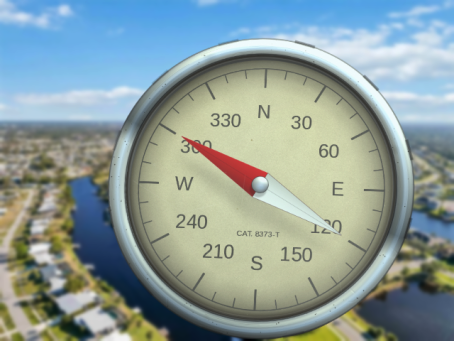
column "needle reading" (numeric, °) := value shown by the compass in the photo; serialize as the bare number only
300
